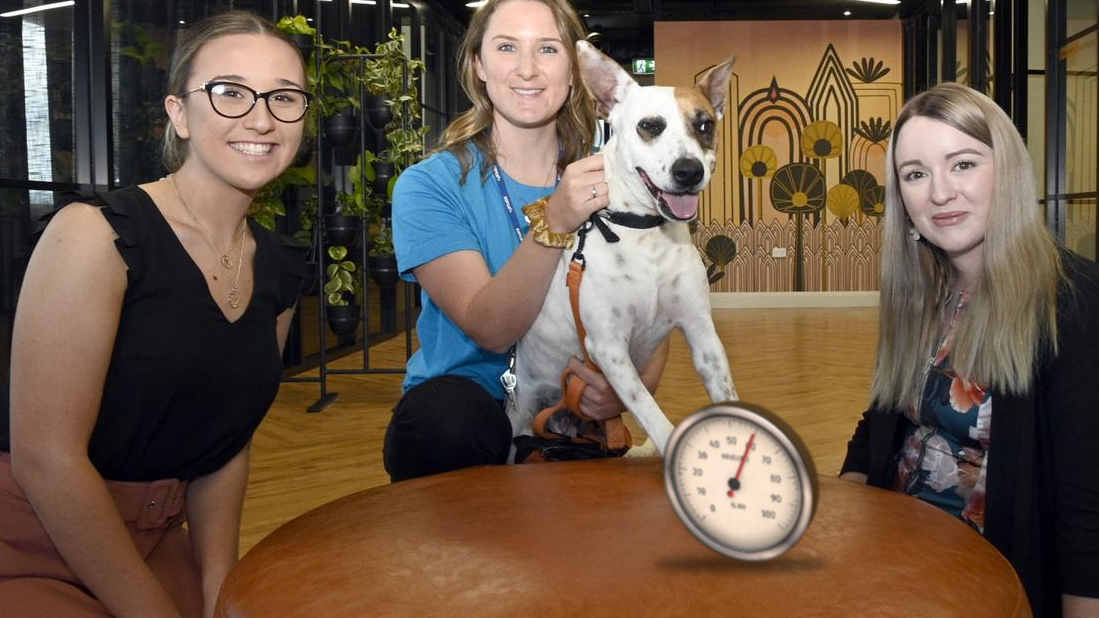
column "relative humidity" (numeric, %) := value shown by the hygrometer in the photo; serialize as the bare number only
60
